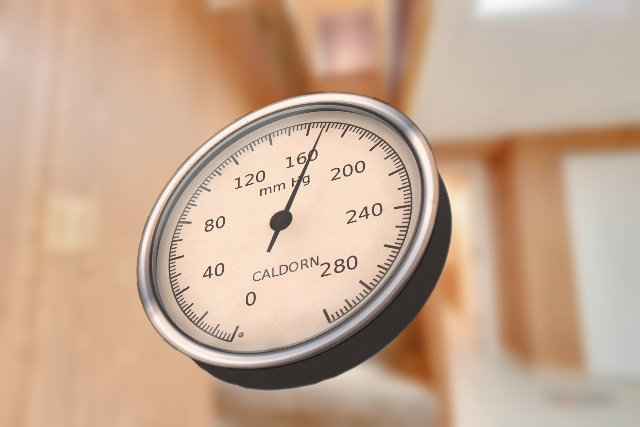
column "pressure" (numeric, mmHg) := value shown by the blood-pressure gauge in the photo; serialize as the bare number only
170
